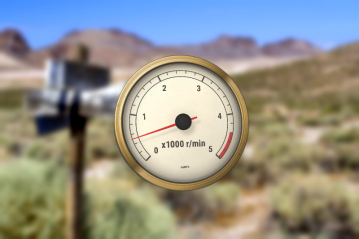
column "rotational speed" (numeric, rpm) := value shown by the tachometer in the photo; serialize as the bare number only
500
